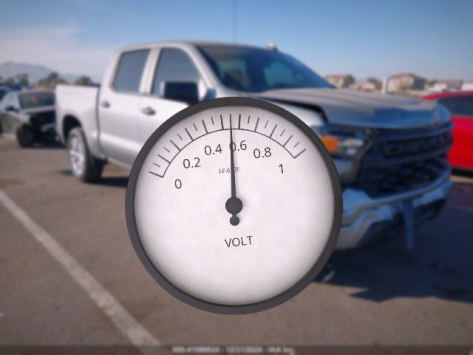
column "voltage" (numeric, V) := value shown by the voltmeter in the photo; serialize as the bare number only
0.55
